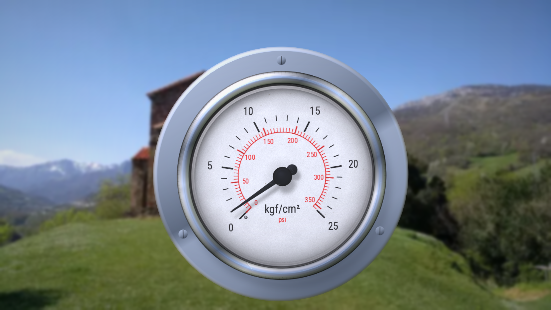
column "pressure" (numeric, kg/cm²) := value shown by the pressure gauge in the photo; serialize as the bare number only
1
